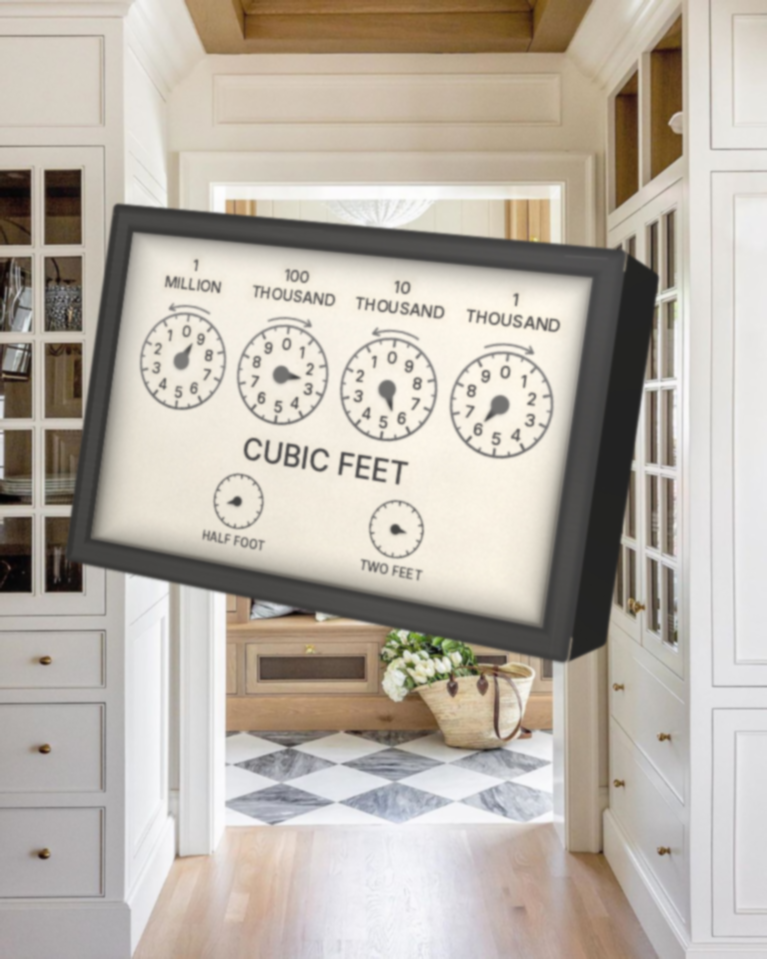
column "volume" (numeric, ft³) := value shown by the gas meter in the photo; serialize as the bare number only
925600
